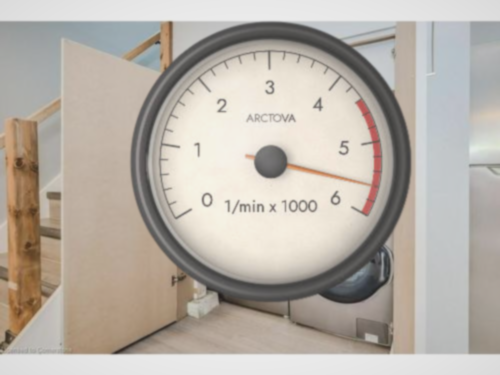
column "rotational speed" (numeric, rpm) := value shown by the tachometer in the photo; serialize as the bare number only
5600
